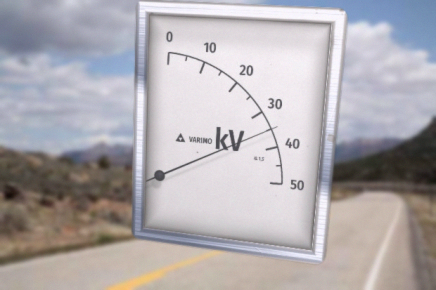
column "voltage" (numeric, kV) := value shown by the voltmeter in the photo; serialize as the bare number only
35
